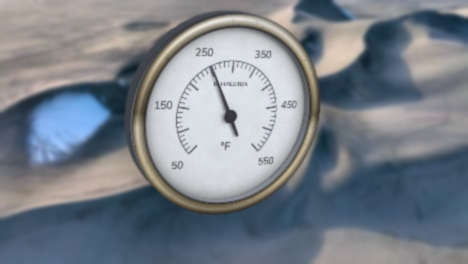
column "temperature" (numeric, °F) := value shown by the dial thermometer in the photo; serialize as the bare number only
250
